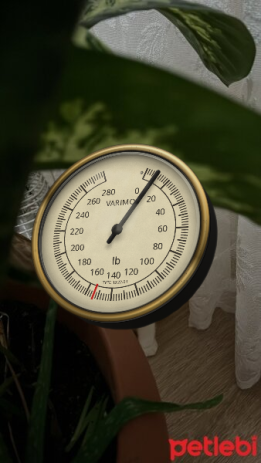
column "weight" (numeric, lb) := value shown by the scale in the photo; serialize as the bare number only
10
